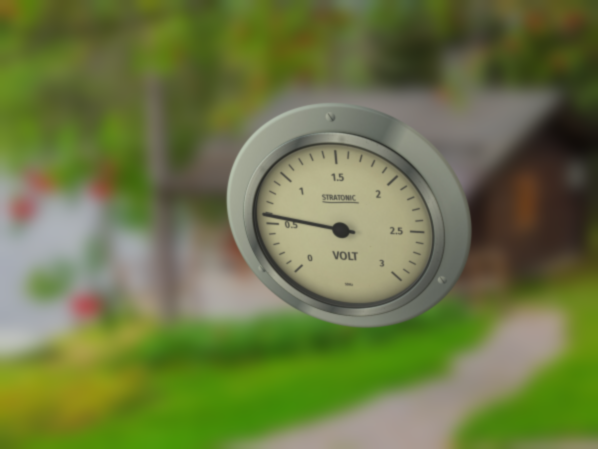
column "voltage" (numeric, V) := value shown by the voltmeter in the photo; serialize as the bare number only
0.6
